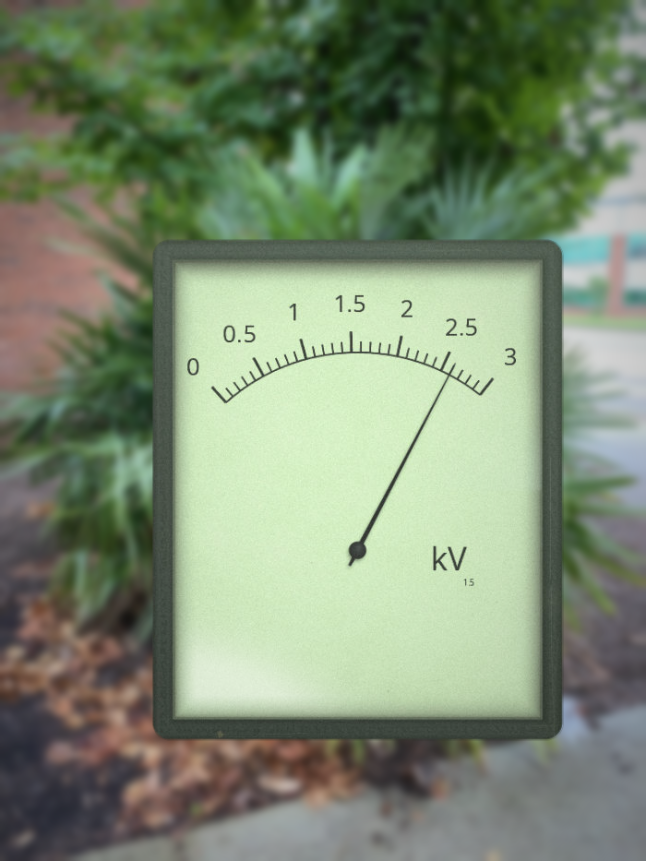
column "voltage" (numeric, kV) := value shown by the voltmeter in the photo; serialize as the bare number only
2.6
